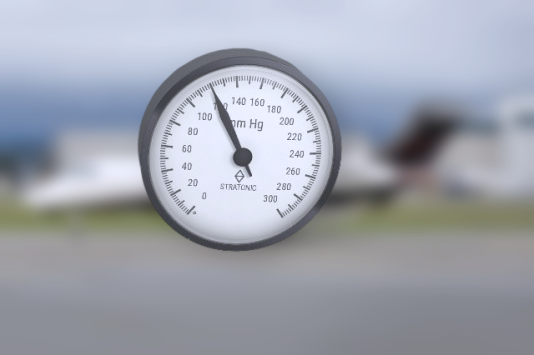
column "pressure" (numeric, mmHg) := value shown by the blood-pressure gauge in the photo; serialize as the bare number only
120
